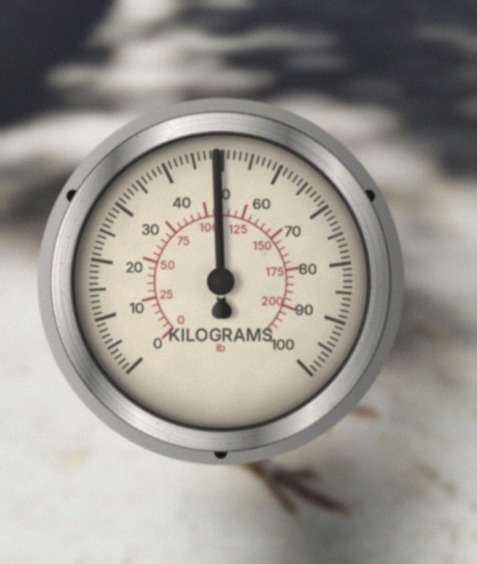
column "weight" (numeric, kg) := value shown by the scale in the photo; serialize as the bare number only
49
